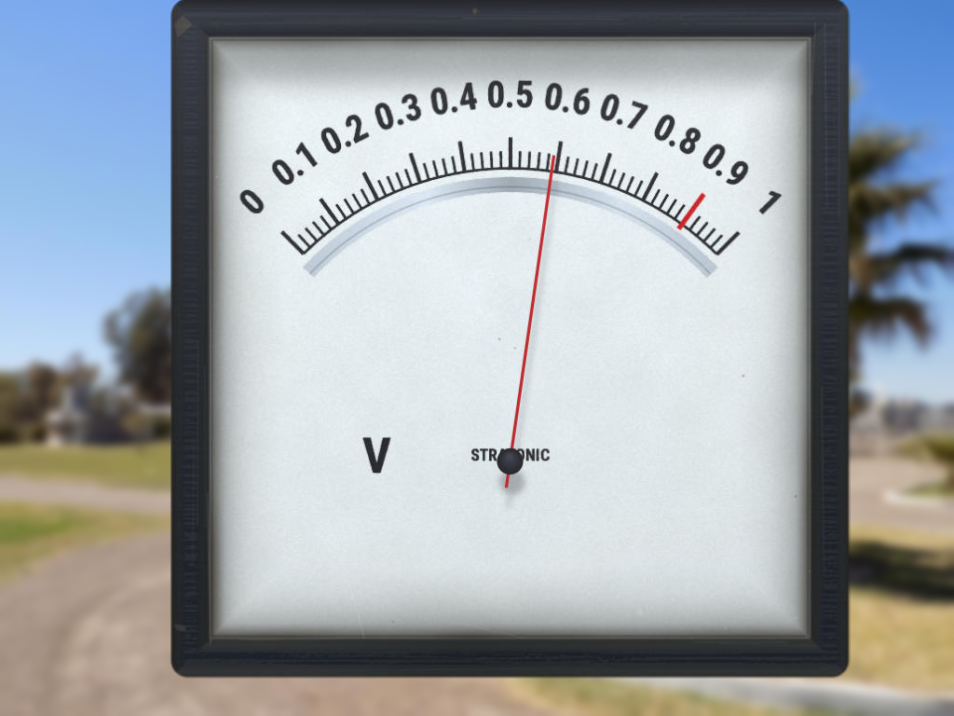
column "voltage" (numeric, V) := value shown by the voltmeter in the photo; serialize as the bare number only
0.59
